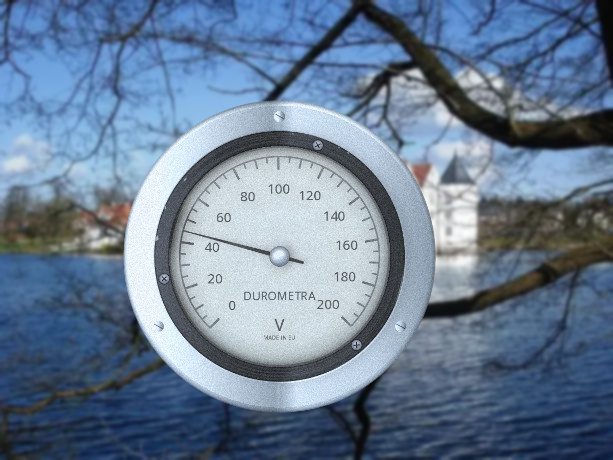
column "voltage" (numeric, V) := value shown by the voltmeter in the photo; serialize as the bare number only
45
